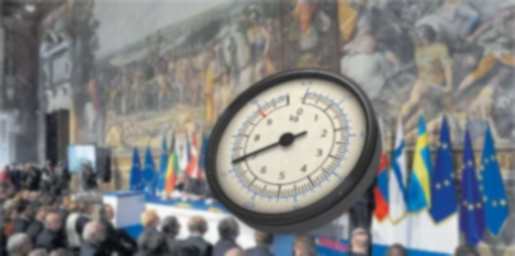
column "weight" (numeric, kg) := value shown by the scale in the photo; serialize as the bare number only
7
